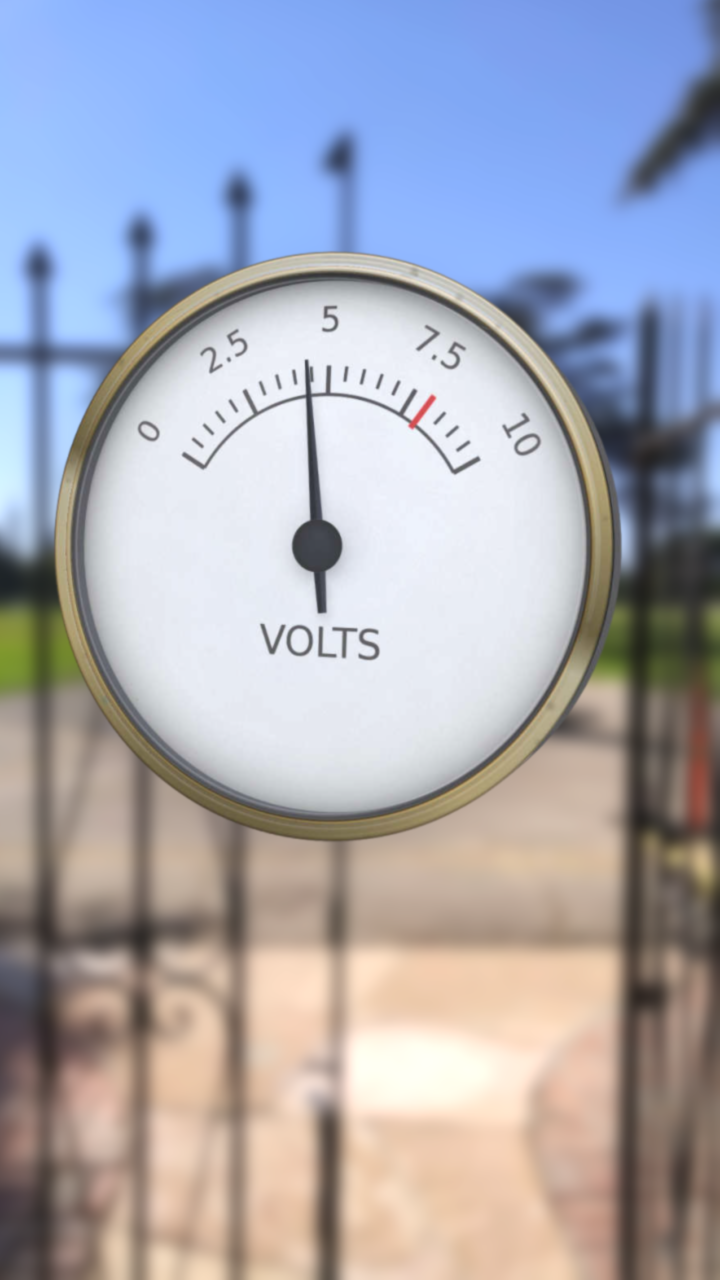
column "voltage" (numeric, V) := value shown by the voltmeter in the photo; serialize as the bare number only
4.5
